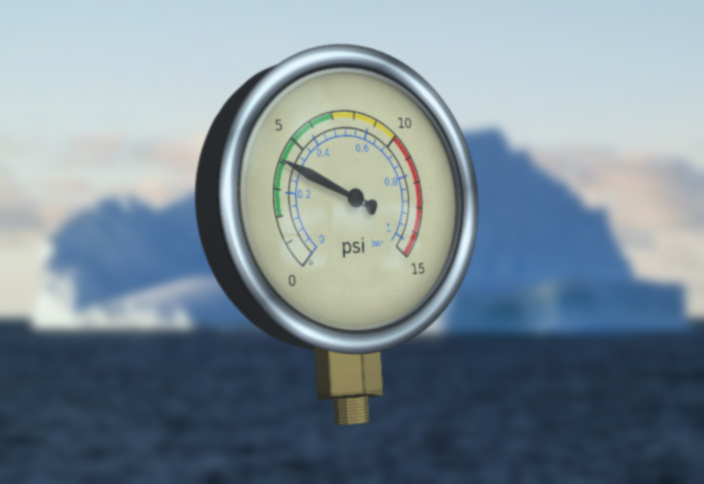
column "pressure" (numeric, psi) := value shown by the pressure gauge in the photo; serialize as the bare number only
4
